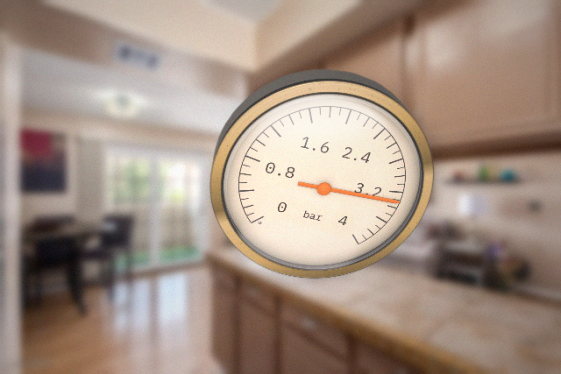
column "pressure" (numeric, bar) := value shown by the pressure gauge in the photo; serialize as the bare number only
3.3
